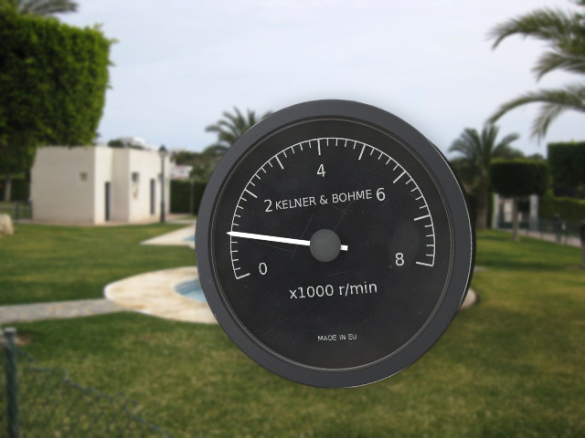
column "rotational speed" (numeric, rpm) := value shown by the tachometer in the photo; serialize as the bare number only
1000
